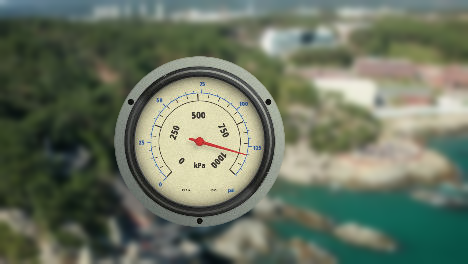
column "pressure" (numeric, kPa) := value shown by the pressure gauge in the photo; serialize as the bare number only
900
